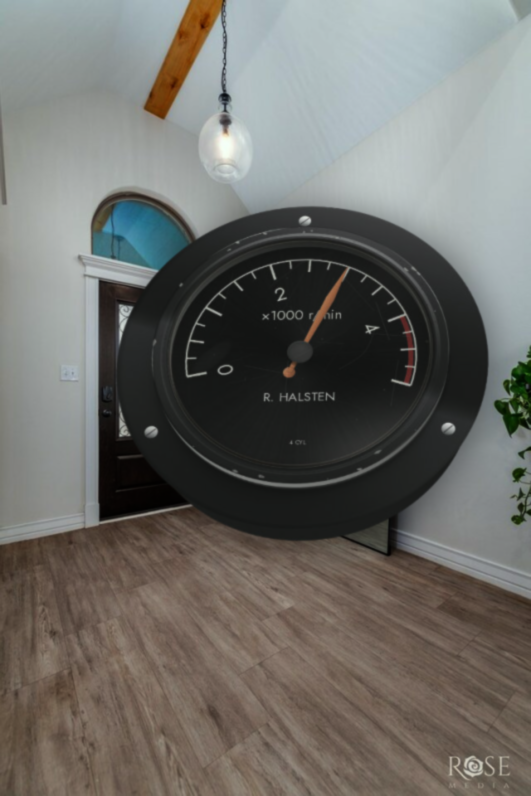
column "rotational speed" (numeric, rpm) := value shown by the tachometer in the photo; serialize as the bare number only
3000
